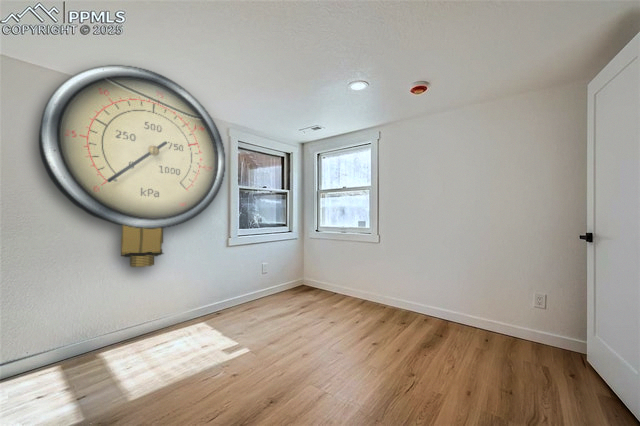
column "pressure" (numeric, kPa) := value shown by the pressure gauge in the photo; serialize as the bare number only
0
